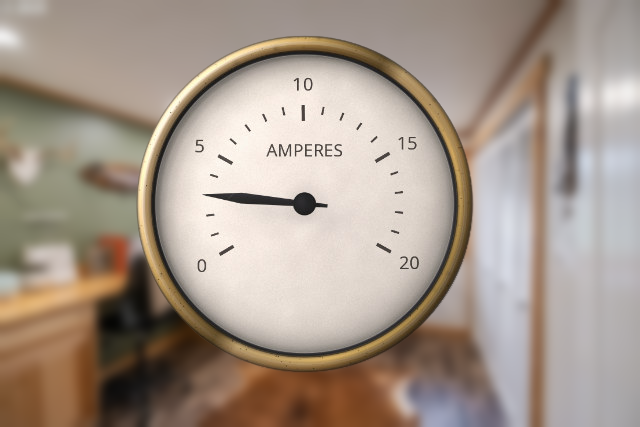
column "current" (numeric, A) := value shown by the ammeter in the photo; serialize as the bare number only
3
